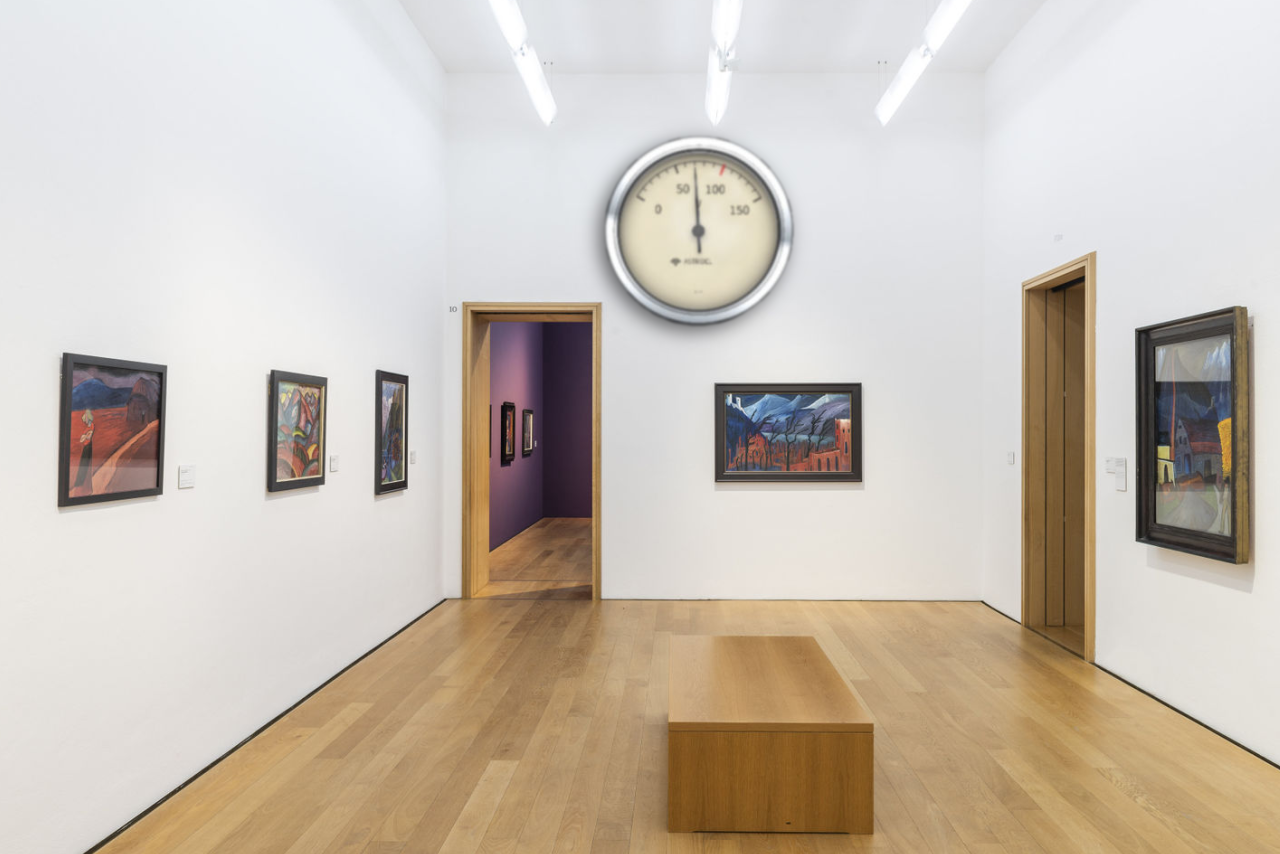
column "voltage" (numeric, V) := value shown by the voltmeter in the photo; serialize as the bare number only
70
